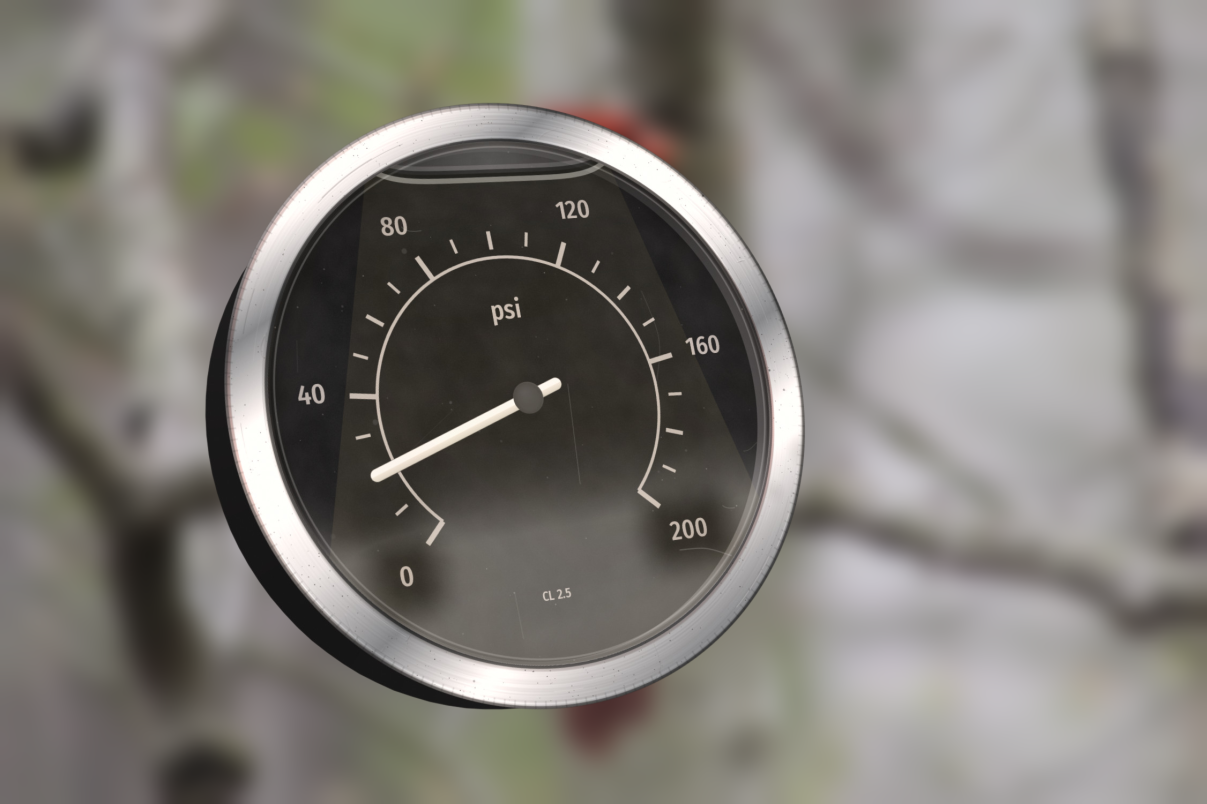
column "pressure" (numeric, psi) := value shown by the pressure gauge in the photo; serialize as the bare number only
20
